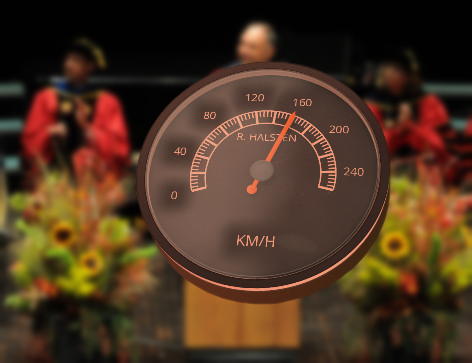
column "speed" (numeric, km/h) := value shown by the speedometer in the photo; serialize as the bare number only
160
